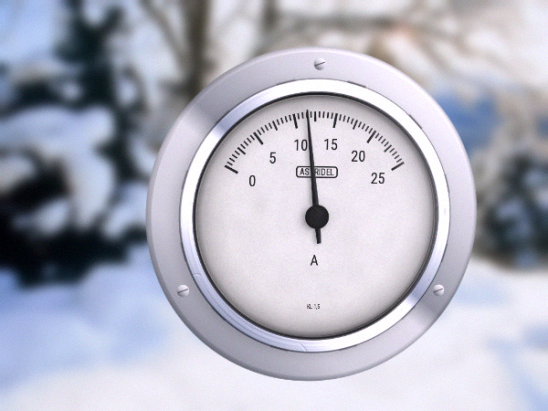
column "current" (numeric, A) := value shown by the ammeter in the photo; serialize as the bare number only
11.5
